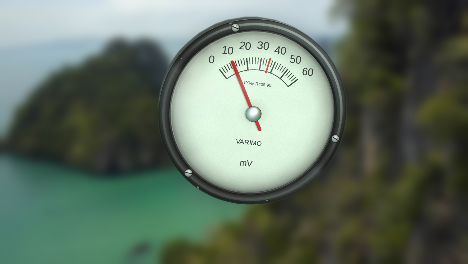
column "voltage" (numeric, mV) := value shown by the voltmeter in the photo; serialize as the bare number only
10
